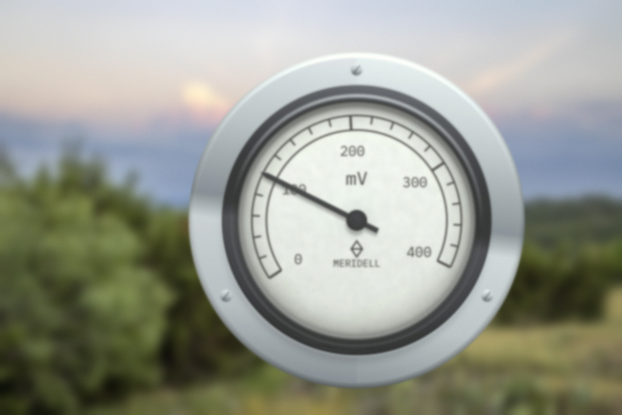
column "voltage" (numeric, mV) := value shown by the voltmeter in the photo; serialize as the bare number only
100
